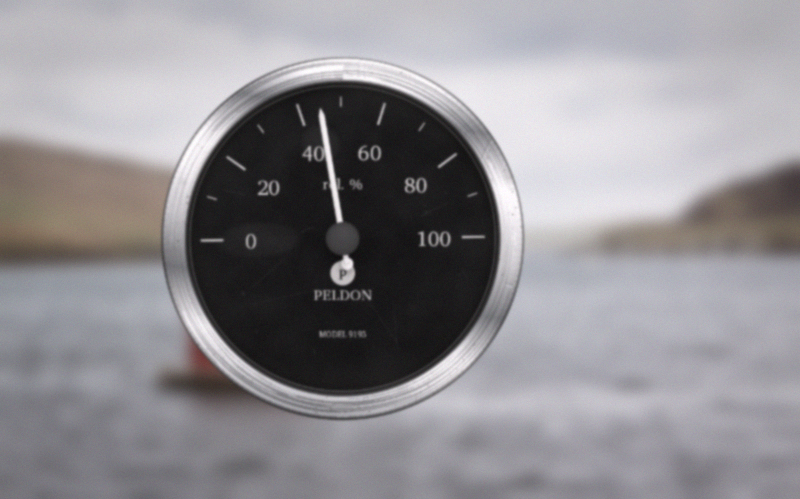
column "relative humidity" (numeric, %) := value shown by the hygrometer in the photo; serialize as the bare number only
45
